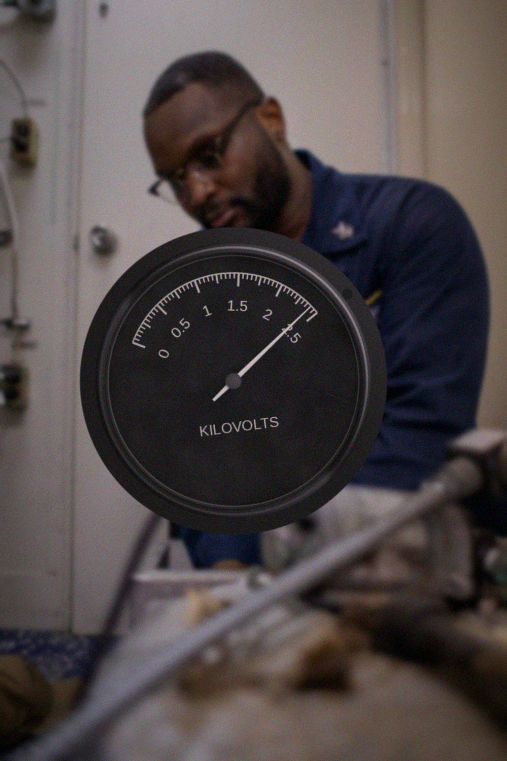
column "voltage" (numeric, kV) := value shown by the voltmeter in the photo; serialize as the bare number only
2.4
